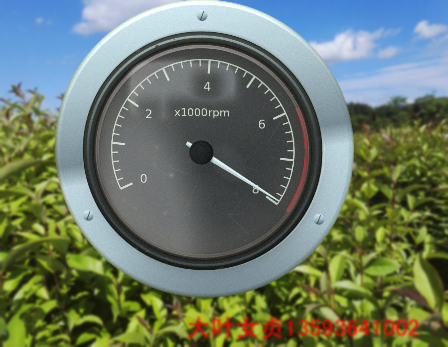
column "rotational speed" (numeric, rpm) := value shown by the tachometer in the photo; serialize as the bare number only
7900
